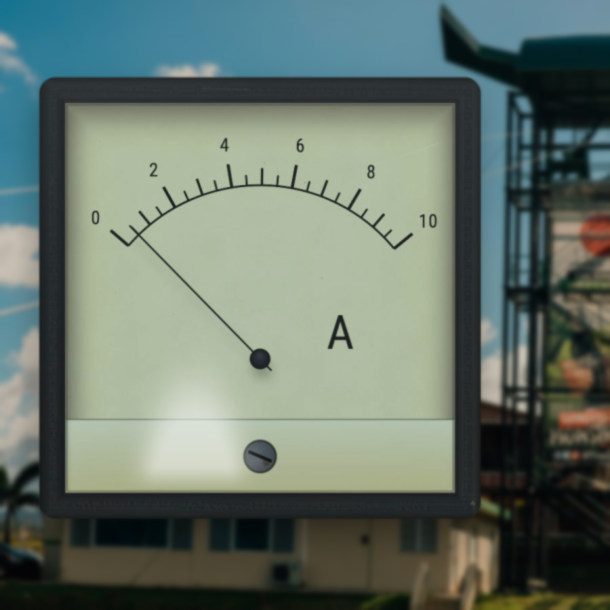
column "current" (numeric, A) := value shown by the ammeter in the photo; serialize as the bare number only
0.5
